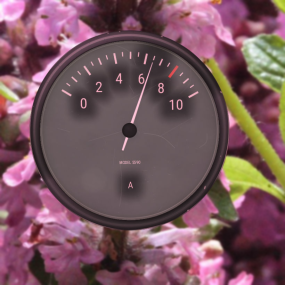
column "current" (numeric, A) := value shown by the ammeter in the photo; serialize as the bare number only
6.5
